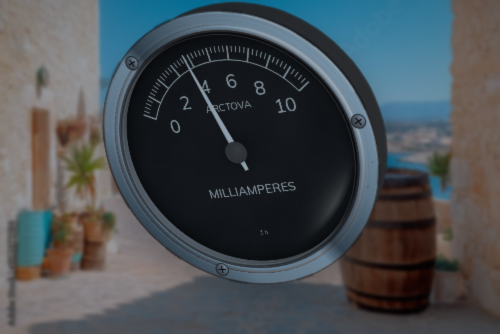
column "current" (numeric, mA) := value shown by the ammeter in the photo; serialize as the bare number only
4
